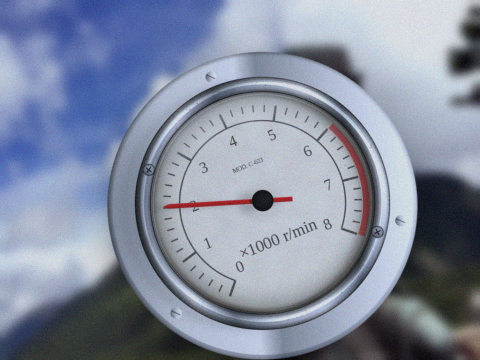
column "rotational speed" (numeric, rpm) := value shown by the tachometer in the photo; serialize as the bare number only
2000
